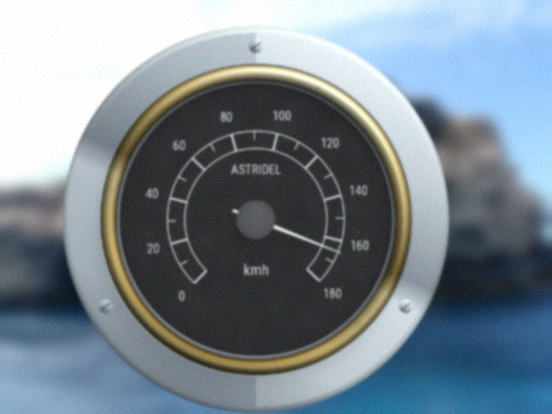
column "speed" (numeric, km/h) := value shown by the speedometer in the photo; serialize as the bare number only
165
